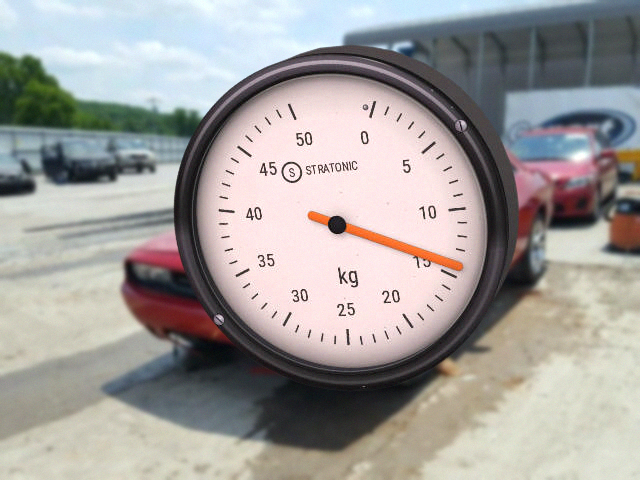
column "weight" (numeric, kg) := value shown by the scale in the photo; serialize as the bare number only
14
